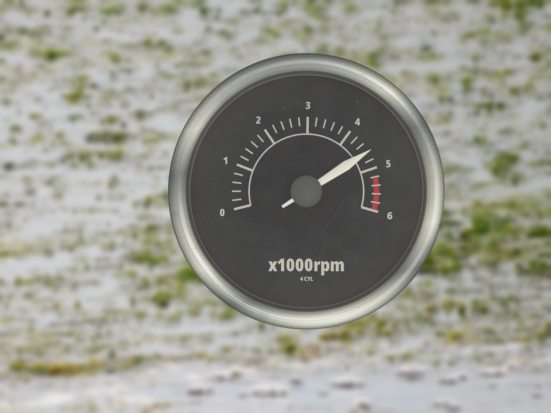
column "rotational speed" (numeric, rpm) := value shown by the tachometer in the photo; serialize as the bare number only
4600
